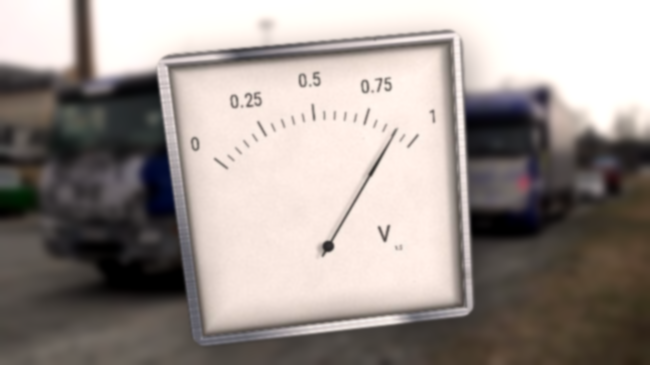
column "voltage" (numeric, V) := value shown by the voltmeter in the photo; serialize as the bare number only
0.9
